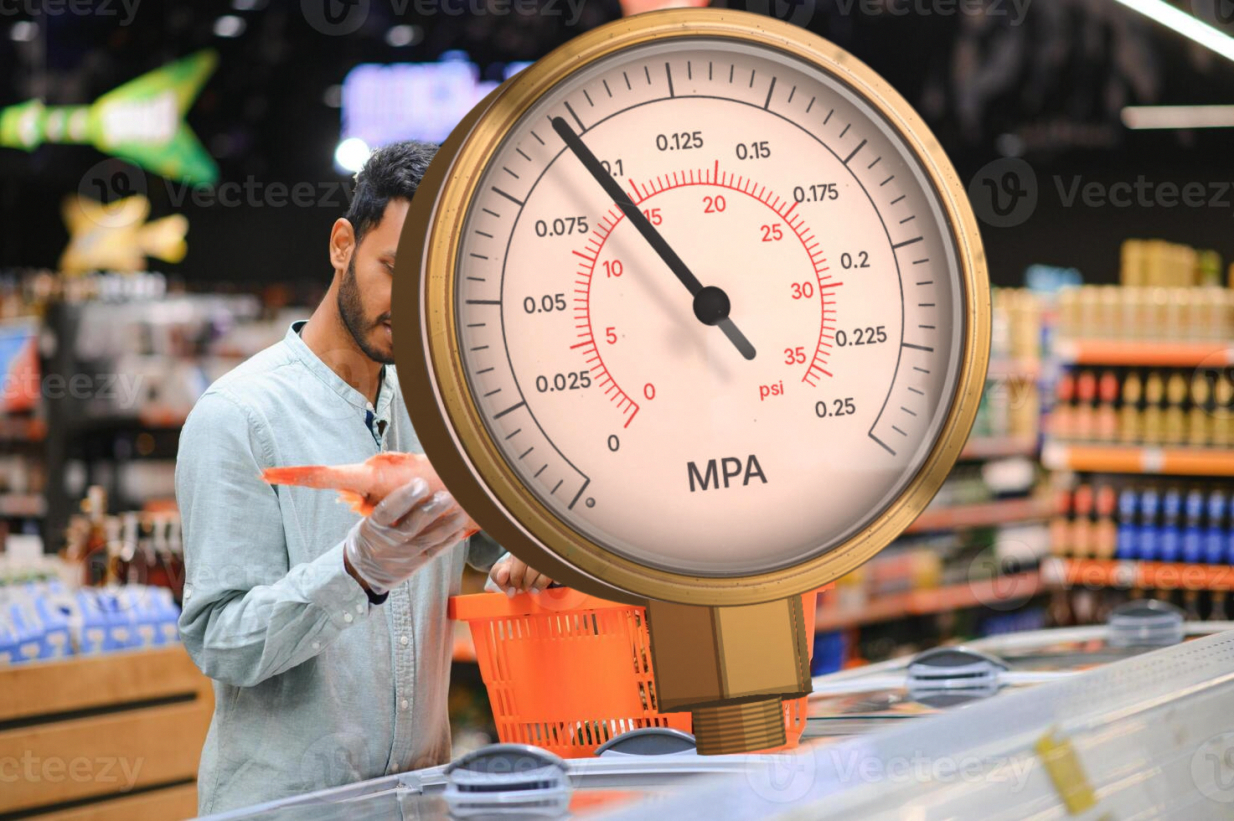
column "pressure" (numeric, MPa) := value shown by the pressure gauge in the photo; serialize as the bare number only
0.095
